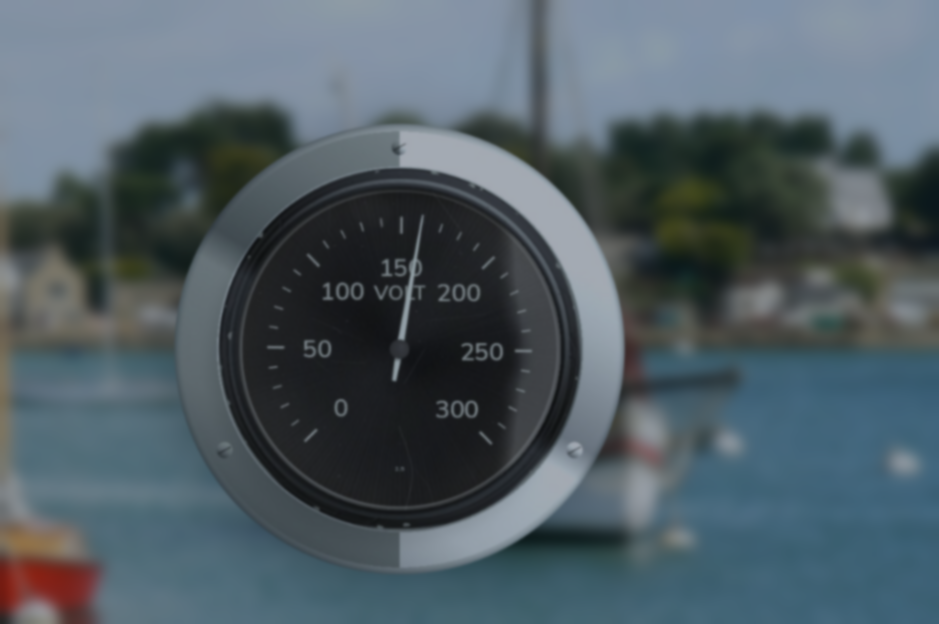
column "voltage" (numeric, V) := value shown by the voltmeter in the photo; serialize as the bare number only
160
